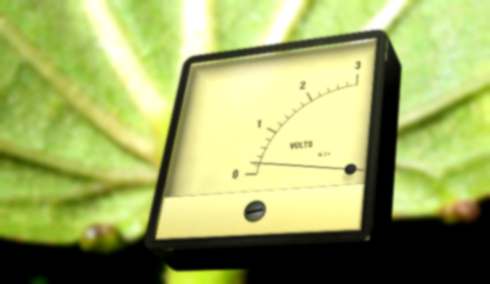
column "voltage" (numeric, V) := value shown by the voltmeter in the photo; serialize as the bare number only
0.2
